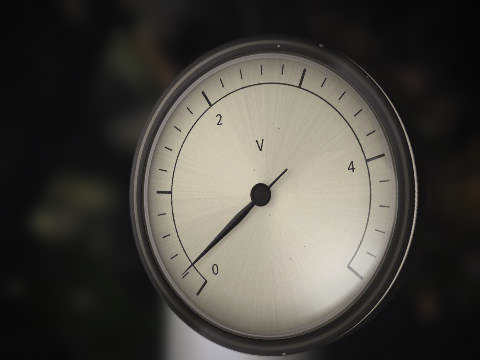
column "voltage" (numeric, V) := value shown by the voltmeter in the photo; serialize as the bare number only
0.2
